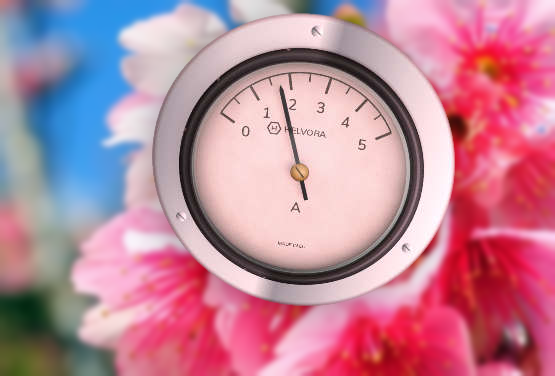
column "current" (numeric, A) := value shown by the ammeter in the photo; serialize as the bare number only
1.75
